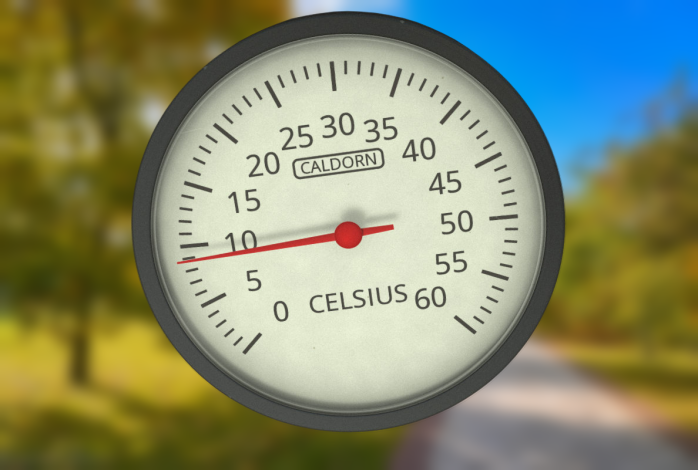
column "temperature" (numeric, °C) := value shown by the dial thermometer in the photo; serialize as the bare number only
9
